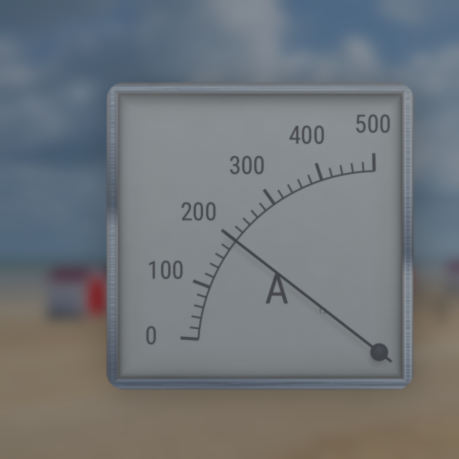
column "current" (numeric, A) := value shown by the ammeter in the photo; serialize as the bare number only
200
